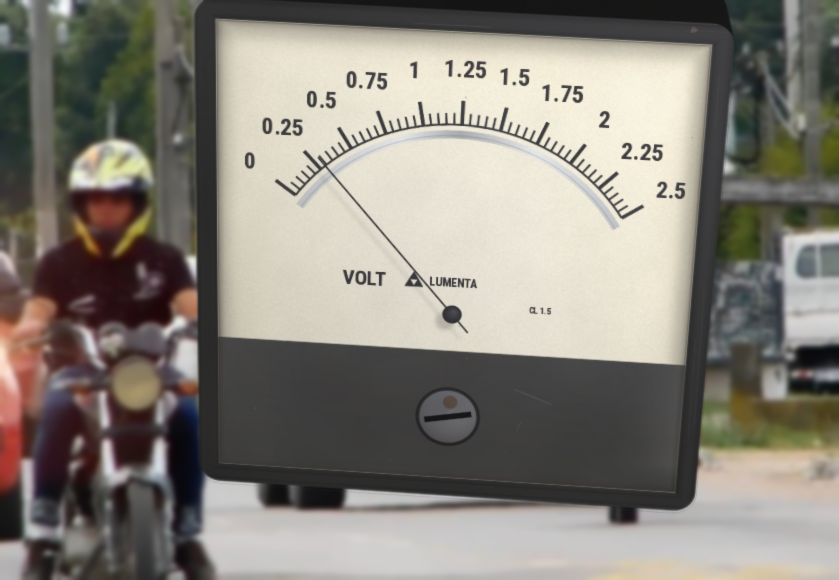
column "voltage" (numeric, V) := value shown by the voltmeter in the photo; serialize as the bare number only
0.3
